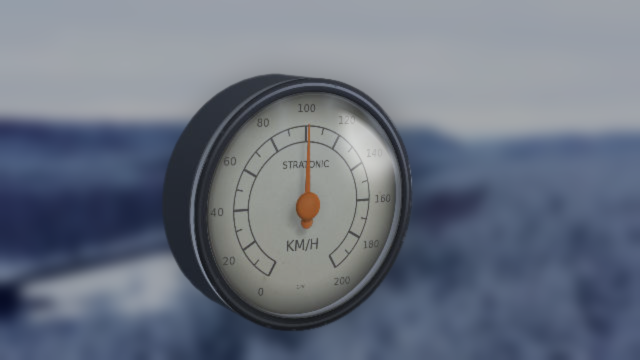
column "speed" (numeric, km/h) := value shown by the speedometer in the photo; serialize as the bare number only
100
